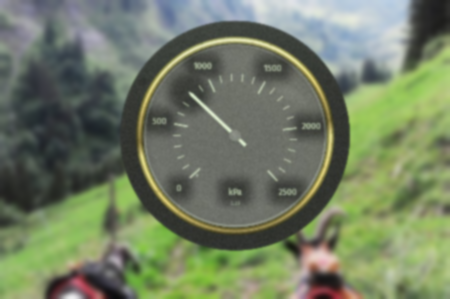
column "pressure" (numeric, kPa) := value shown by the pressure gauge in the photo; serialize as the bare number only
800
